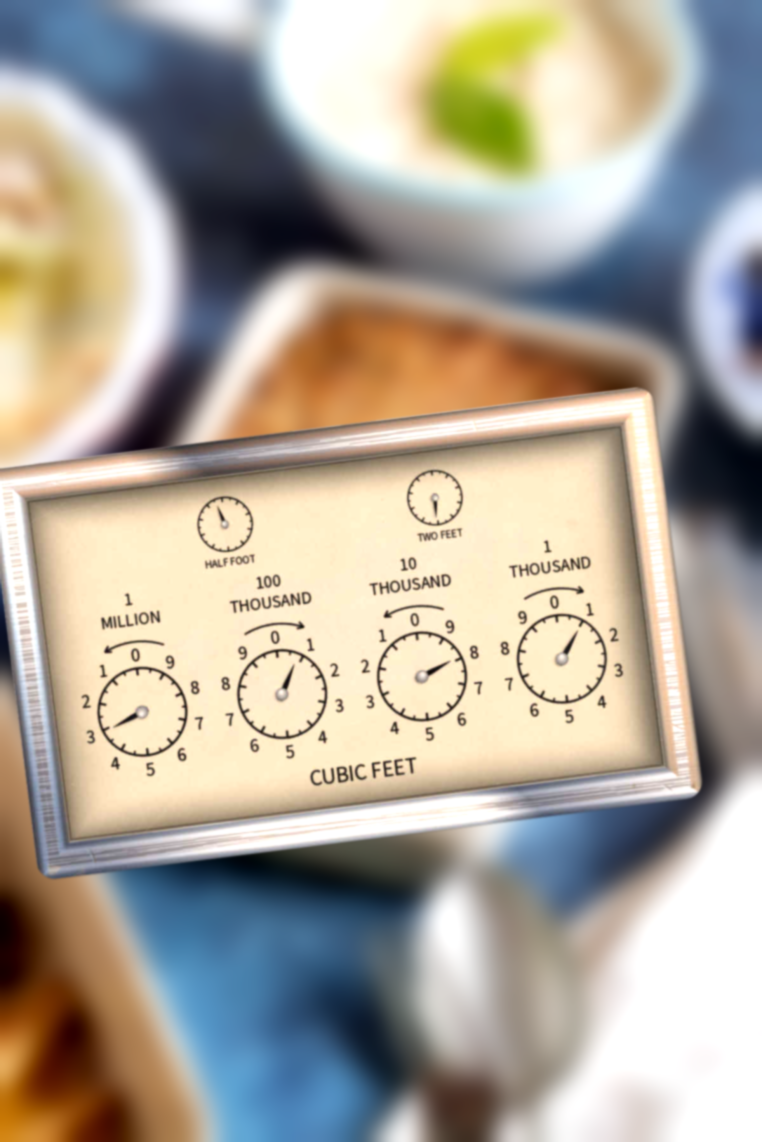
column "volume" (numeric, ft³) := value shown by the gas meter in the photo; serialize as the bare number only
308100
